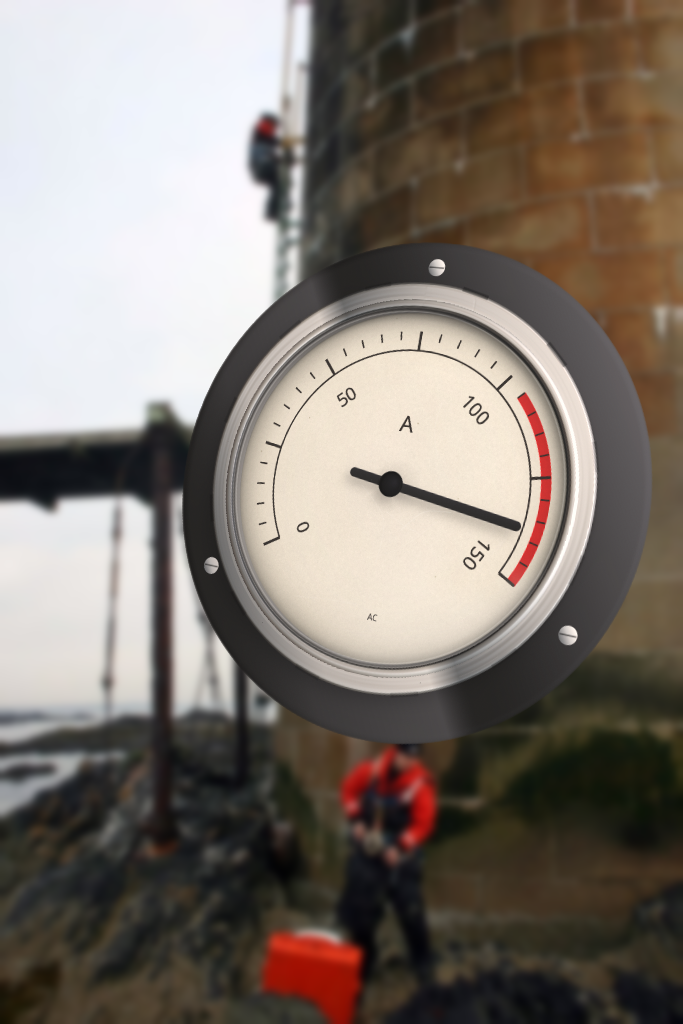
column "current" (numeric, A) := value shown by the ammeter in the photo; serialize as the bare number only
137.5
